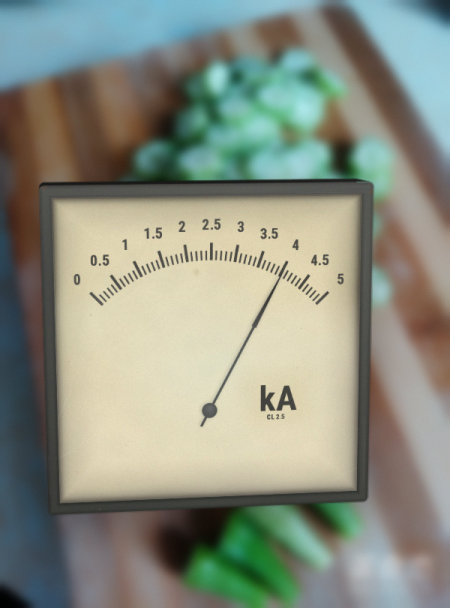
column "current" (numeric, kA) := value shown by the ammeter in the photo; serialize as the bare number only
4
